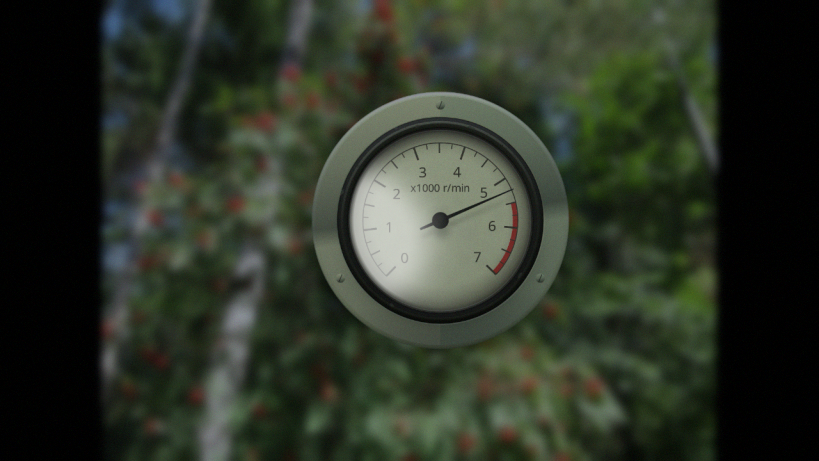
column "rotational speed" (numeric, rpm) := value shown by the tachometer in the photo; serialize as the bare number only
5250
